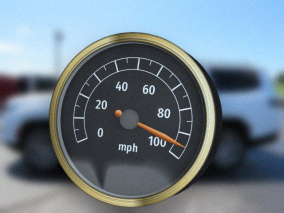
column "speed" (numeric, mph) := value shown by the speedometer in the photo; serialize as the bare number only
95
